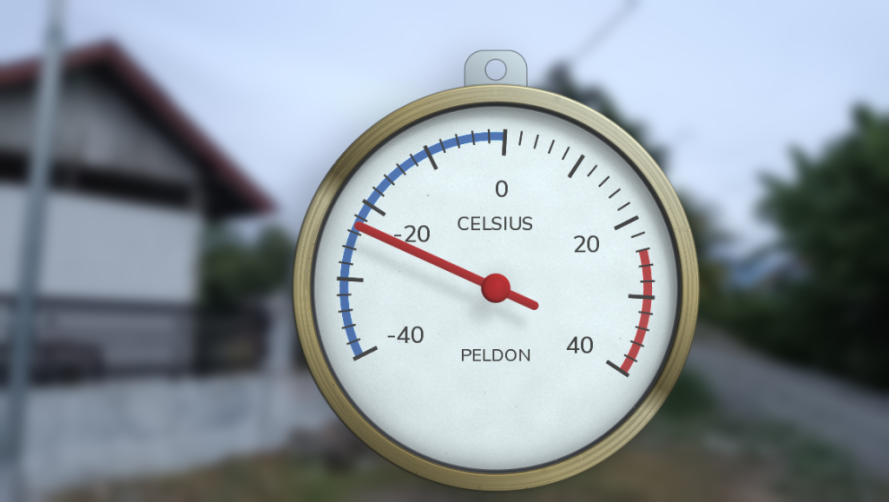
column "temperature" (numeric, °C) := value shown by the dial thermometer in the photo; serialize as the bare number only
-23
